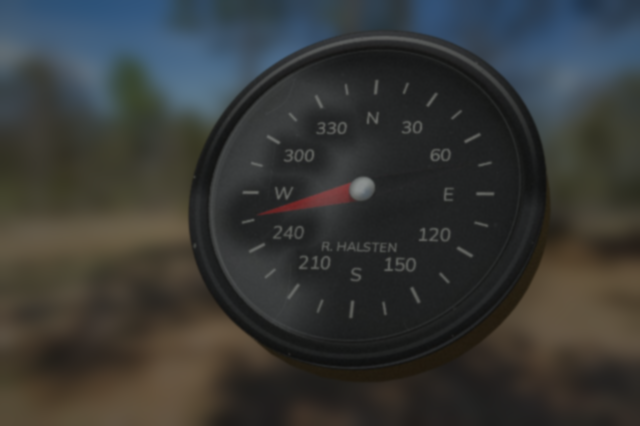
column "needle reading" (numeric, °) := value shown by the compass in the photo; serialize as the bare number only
255
